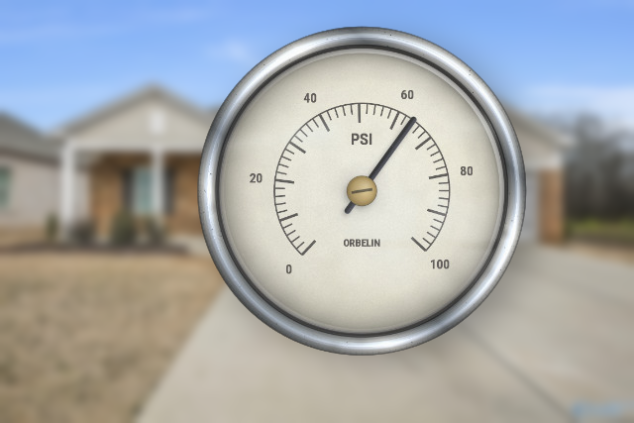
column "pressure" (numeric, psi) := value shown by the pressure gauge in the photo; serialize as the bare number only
64
